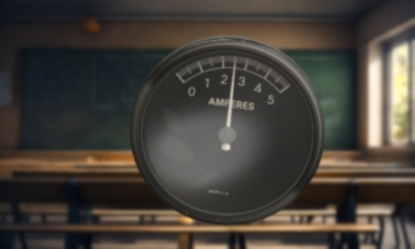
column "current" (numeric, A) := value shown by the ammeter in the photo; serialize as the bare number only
2.5
